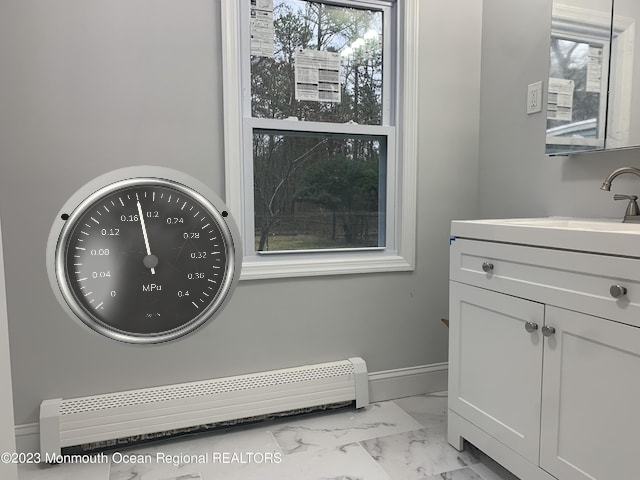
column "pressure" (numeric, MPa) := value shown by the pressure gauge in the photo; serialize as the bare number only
0.18
